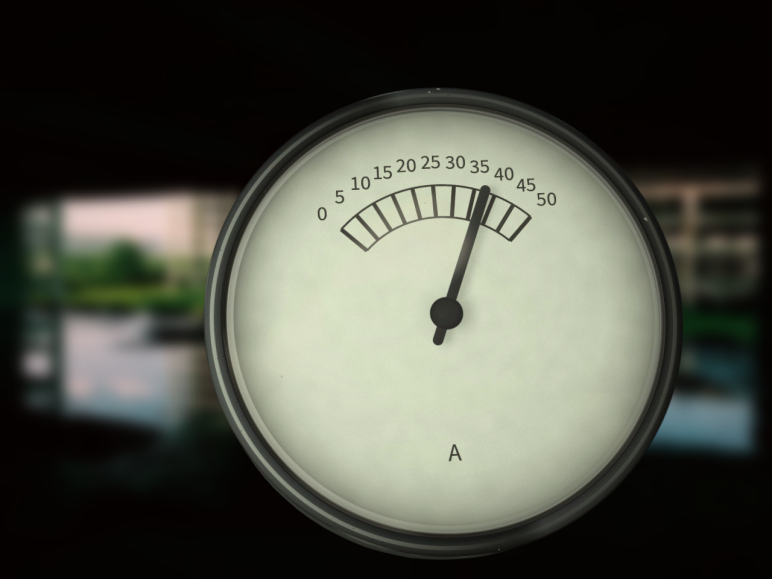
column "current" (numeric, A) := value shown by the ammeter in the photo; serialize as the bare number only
37.5
